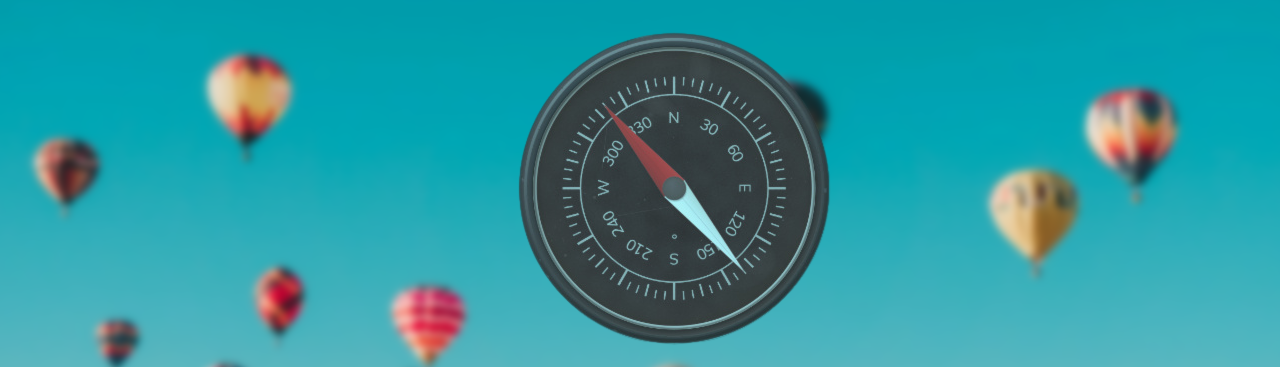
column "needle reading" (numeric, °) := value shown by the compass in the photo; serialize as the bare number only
320
